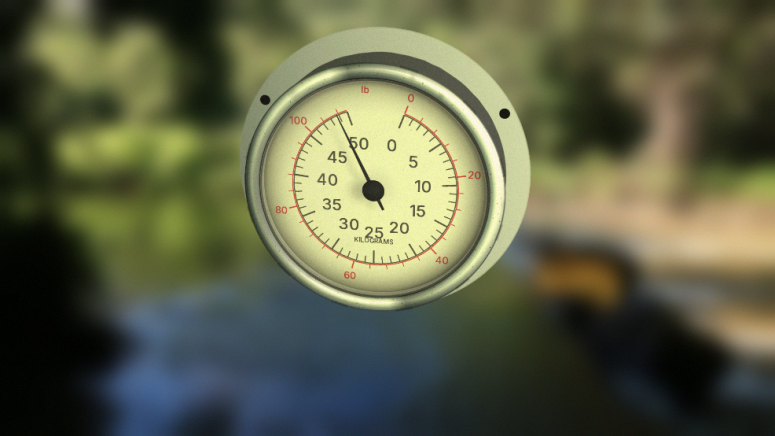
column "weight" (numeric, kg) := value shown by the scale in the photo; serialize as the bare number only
49
